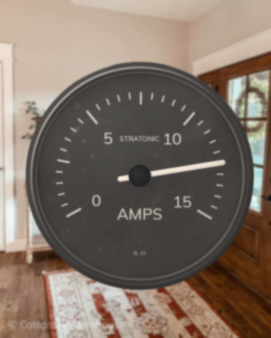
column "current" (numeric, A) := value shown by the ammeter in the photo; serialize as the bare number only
12.5
